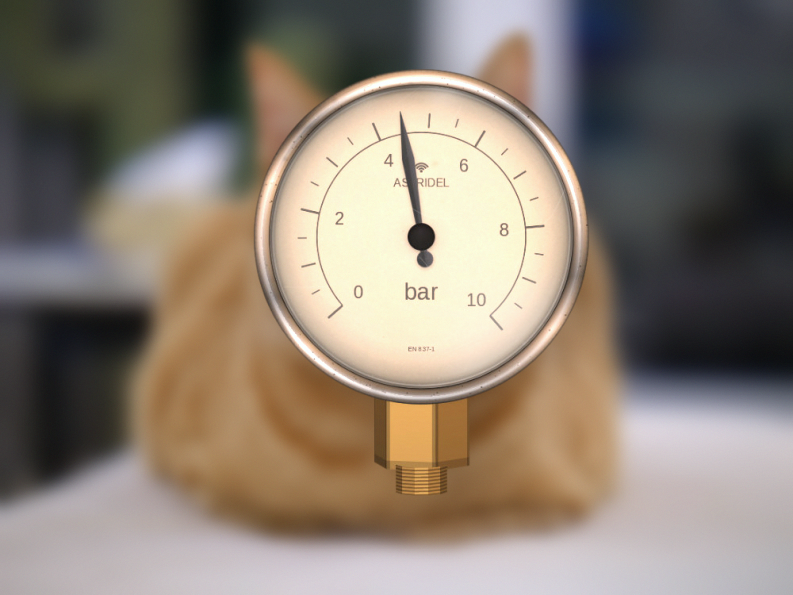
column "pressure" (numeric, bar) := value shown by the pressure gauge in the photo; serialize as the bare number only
4.5
